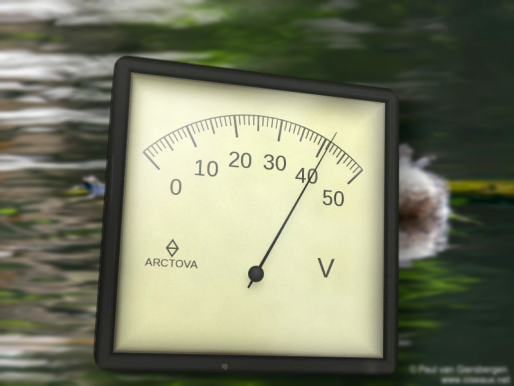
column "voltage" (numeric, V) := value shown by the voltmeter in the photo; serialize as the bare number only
41
